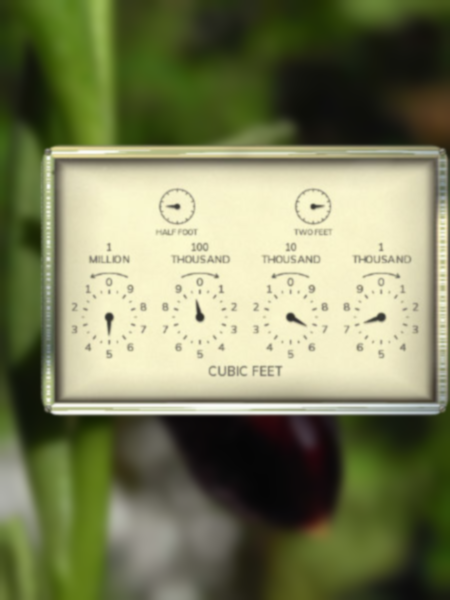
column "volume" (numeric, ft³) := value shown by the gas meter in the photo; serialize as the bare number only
496700
